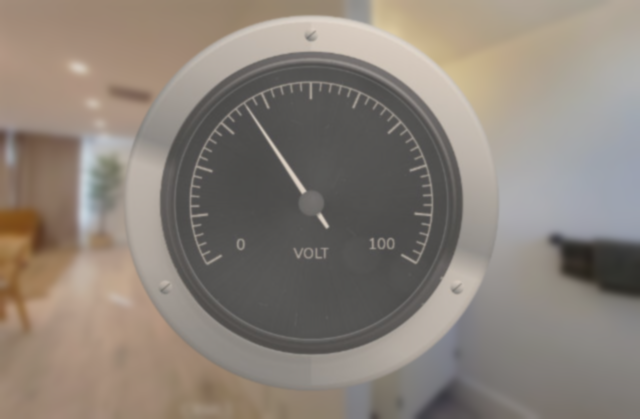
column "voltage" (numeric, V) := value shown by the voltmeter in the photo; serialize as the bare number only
36
